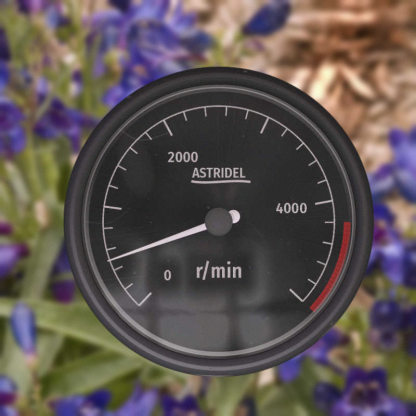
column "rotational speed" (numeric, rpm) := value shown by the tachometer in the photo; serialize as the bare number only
500
